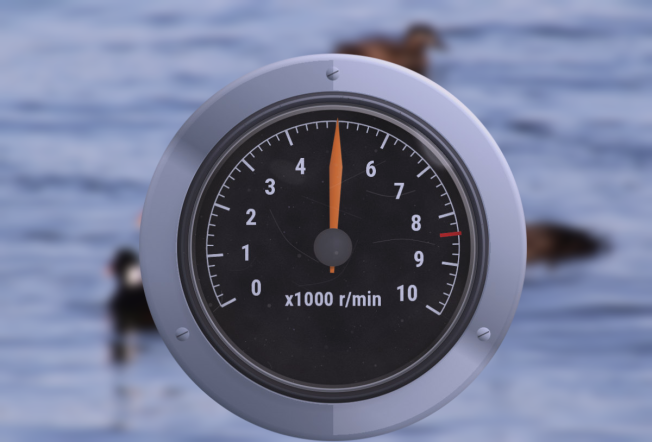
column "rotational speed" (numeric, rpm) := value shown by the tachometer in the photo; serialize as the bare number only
5000
